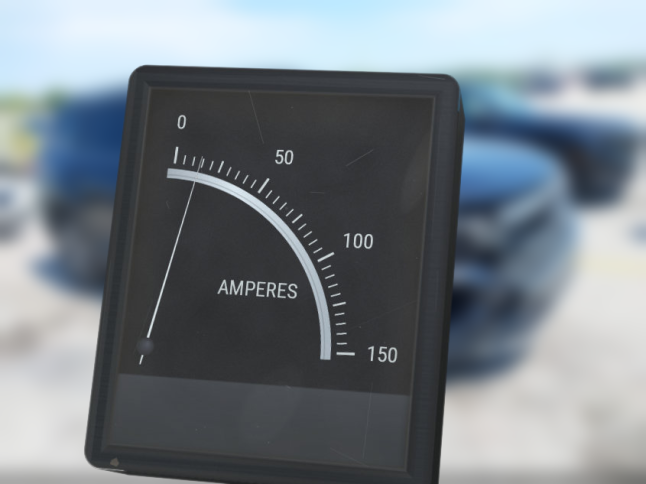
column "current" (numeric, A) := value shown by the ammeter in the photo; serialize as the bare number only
15
